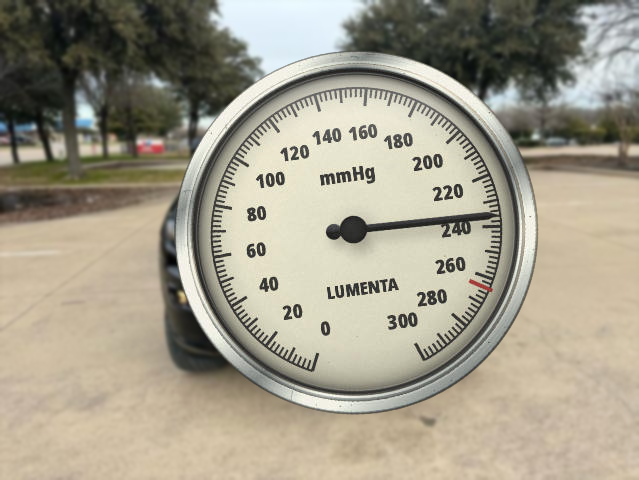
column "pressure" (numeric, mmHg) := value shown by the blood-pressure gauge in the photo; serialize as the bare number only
236
